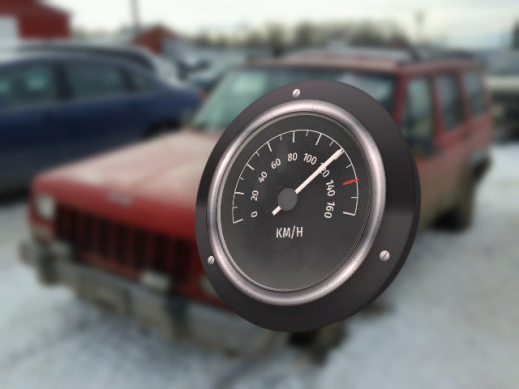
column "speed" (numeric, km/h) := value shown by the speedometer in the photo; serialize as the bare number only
120
